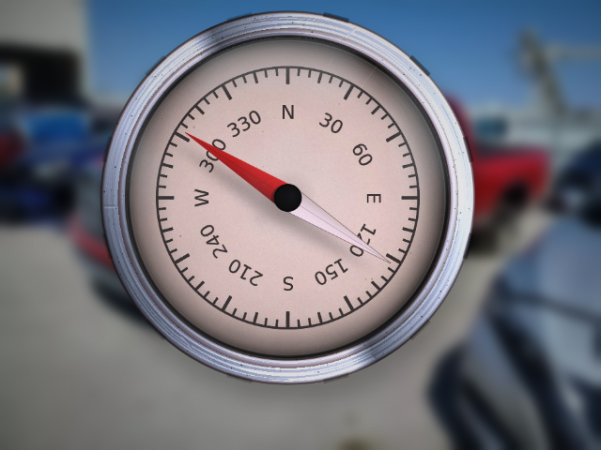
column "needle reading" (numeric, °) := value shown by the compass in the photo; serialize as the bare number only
302.5
